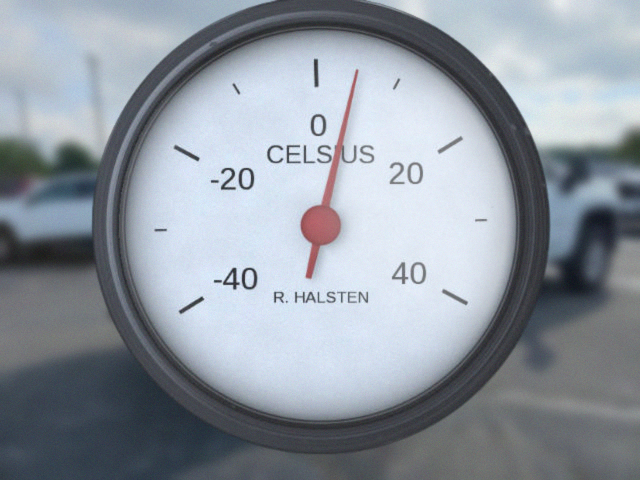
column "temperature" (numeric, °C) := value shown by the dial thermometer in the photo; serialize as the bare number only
5
